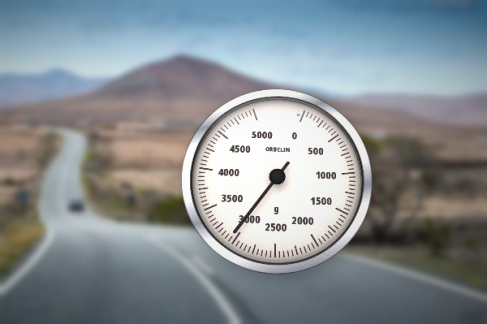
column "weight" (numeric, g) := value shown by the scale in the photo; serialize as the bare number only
3050
